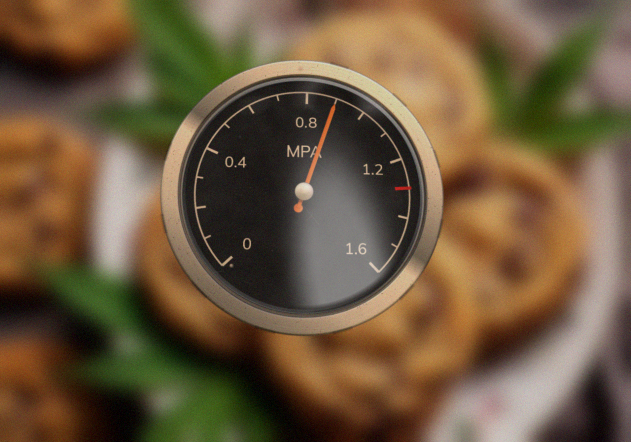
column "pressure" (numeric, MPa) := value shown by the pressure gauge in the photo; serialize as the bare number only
0.9
